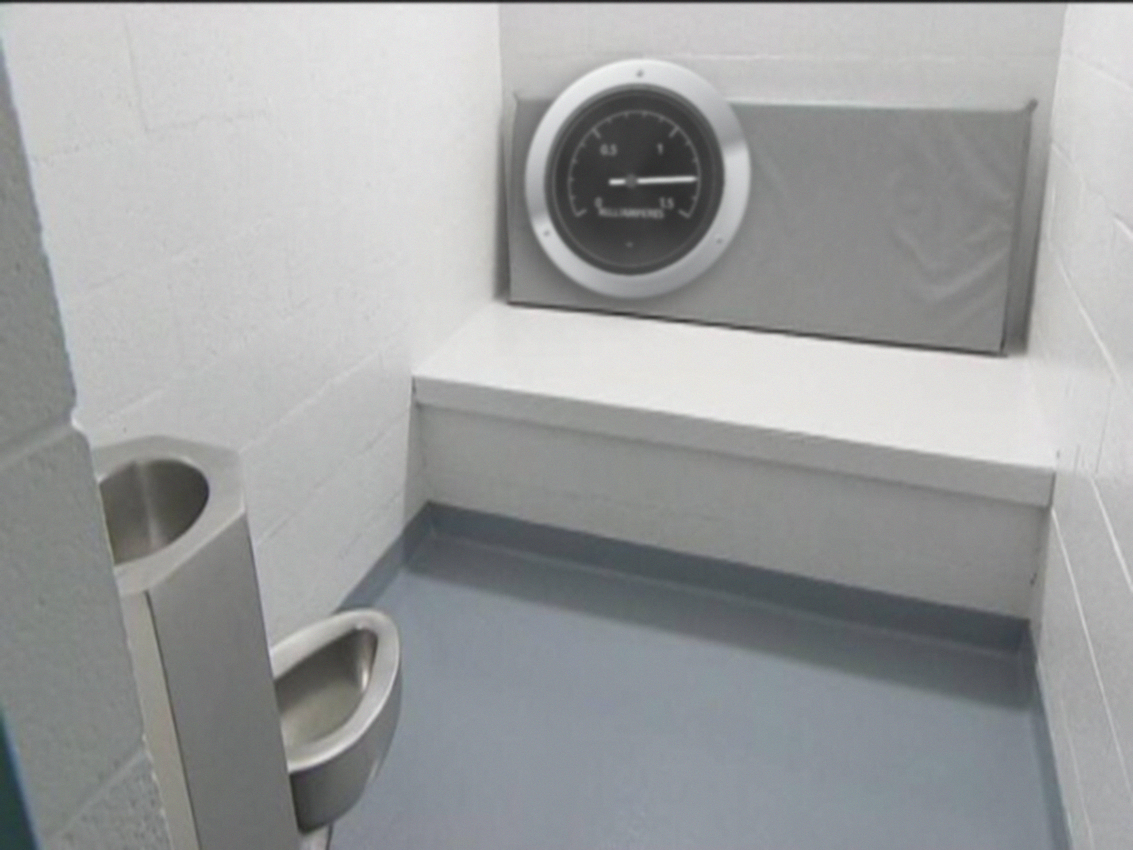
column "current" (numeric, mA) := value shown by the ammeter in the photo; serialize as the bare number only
1.3
